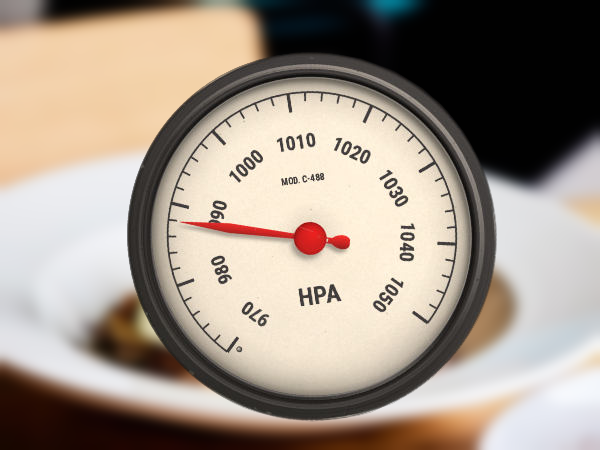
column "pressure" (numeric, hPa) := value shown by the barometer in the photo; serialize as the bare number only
988
